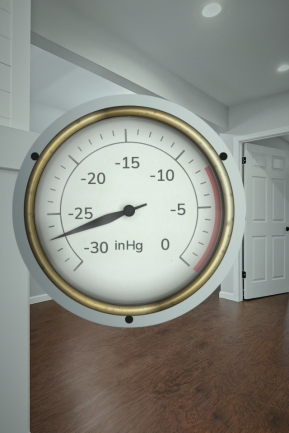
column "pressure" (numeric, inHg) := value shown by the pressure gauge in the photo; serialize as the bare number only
-27
